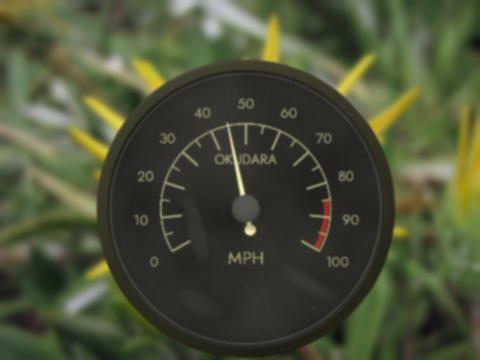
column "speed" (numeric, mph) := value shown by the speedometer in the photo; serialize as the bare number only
45
